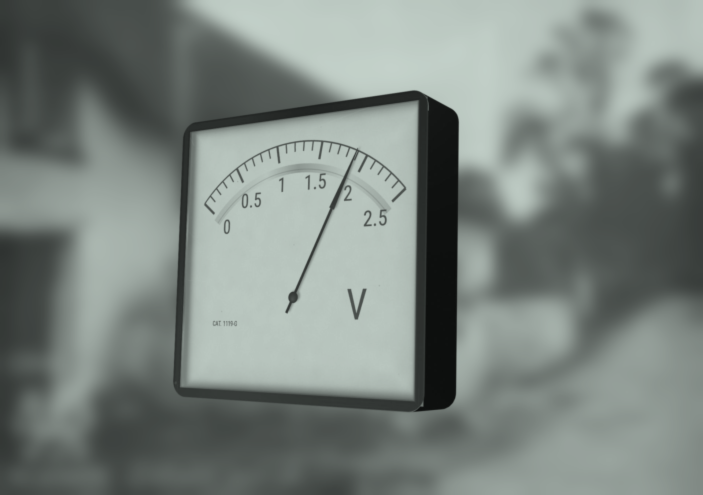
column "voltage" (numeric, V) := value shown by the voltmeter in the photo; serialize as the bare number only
1.9
